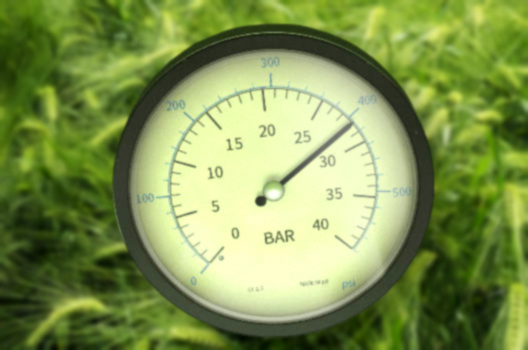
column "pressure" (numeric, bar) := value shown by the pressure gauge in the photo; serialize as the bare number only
28
